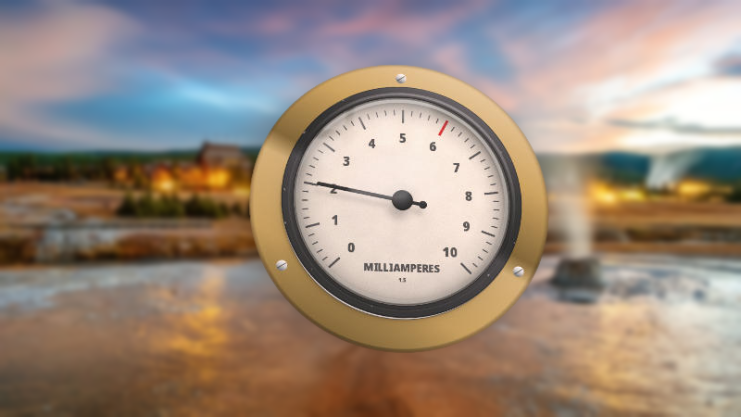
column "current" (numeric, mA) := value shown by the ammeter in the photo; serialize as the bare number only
2
